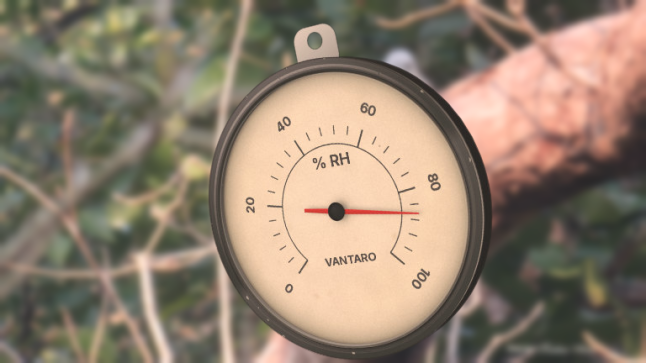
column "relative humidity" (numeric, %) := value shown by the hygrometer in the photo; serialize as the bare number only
86
